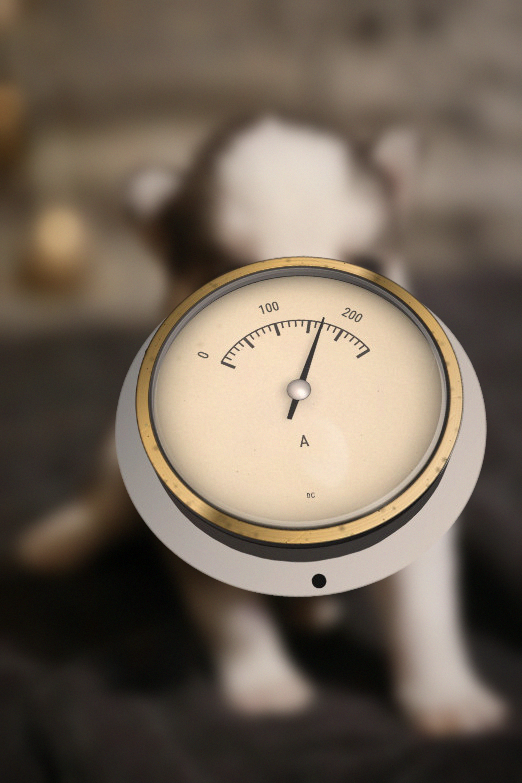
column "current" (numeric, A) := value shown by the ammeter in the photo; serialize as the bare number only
170
